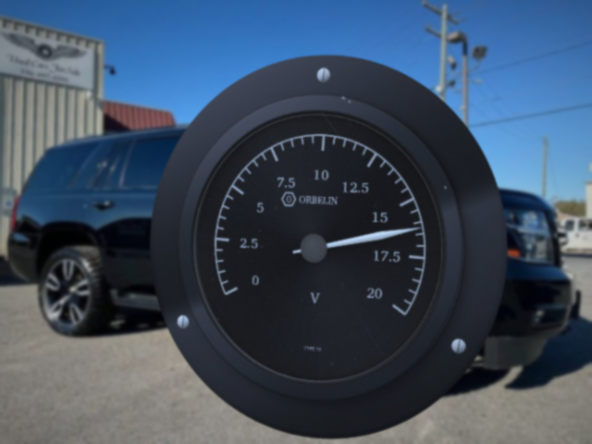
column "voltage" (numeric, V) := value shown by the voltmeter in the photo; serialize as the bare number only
16.25
